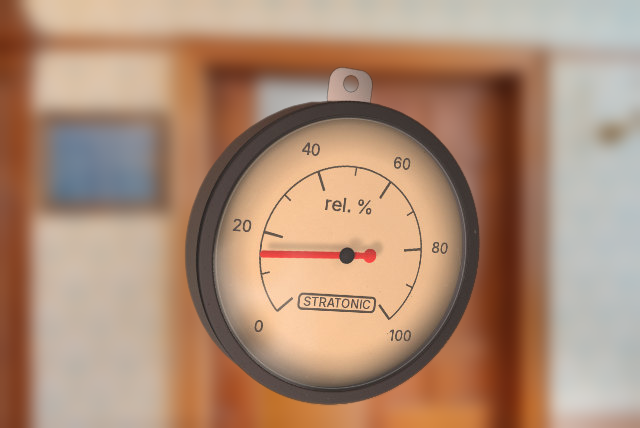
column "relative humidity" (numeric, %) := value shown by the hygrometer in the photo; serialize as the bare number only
15
